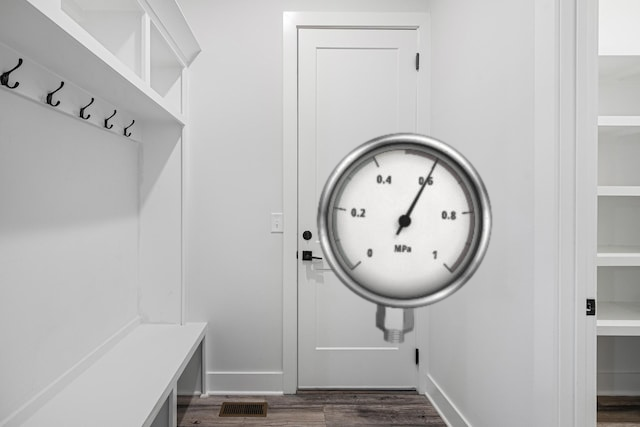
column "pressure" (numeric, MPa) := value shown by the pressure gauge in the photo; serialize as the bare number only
0.6
